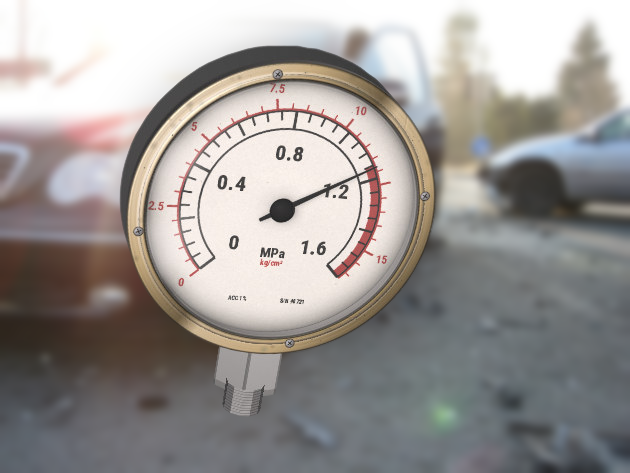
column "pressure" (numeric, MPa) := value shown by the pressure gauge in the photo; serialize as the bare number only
1.15
